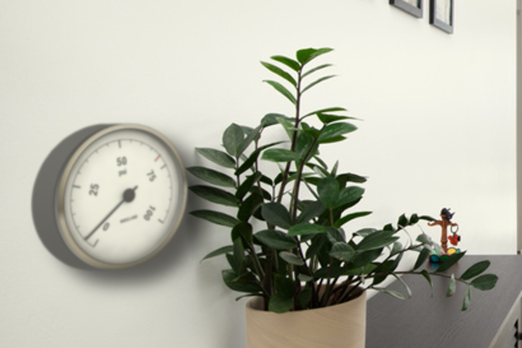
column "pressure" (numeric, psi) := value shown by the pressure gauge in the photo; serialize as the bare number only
5
